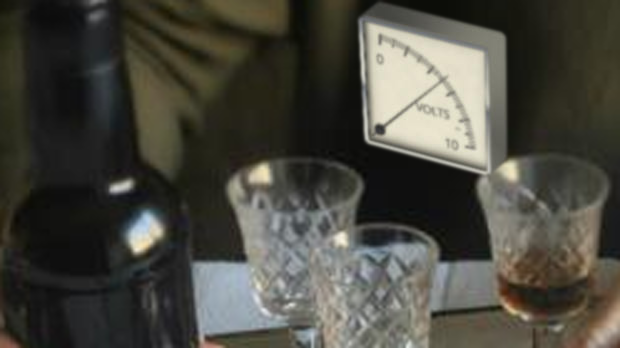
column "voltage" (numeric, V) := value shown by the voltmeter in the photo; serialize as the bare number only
5
